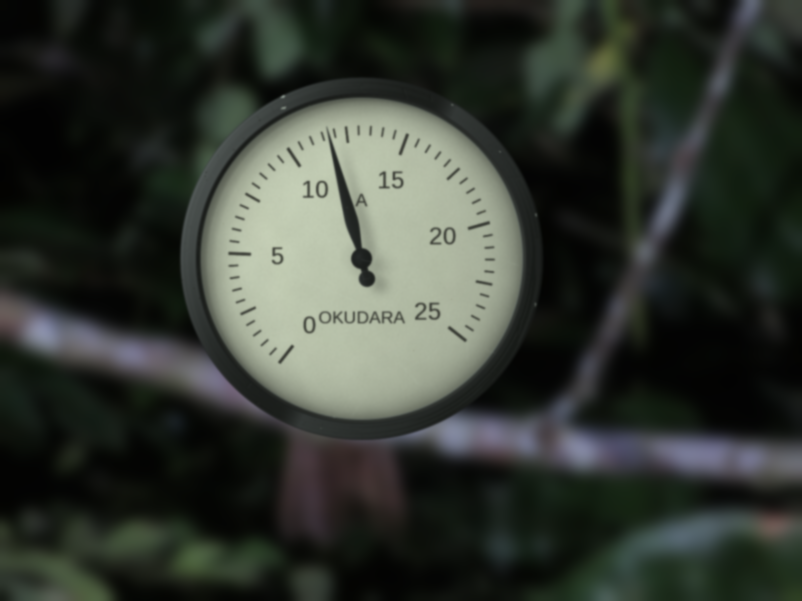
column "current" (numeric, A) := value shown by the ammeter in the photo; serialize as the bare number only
11.75
